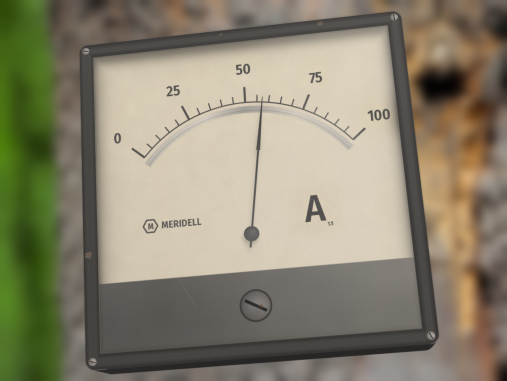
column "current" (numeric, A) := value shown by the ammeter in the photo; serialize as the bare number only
57.5
